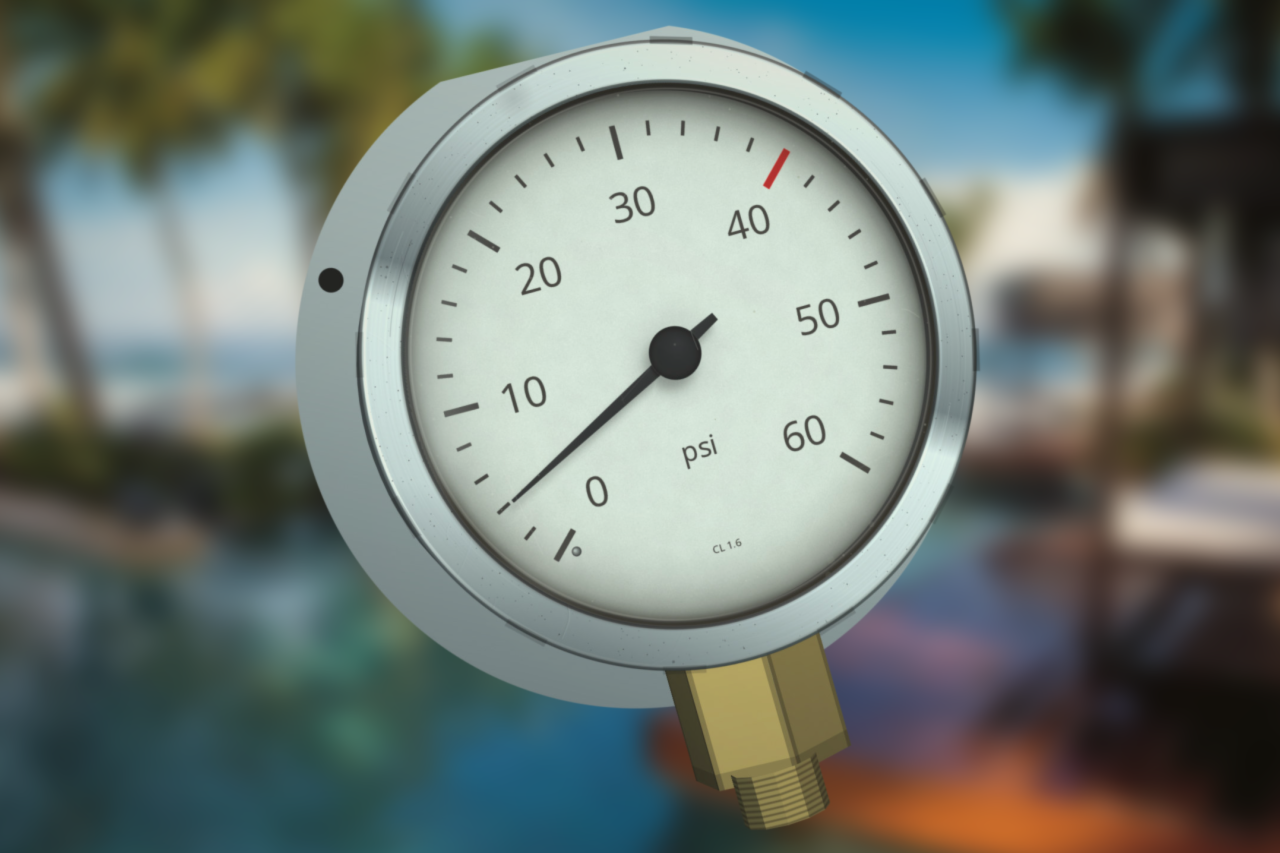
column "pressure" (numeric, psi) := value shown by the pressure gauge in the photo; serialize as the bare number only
4
